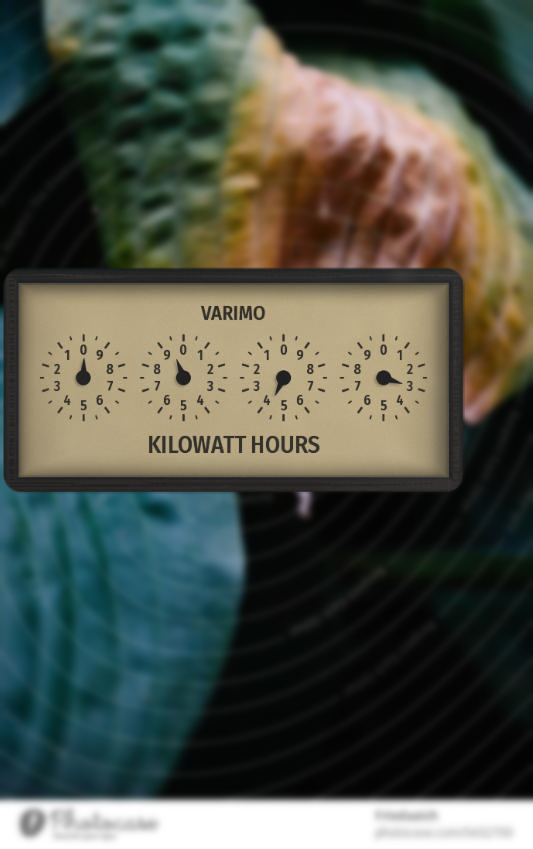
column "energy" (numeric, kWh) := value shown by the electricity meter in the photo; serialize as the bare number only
9943
